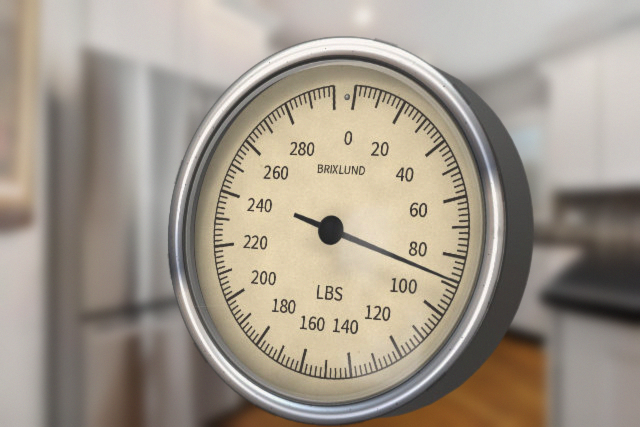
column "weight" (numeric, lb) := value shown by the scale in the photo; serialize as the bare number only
88
